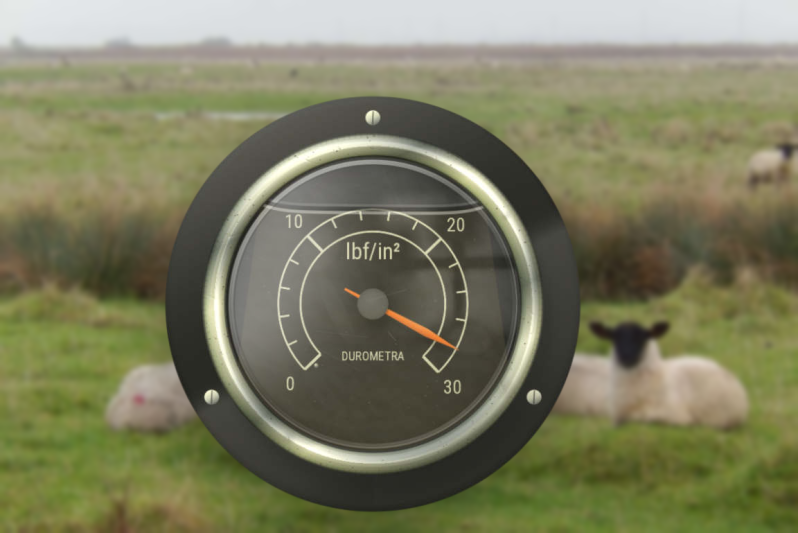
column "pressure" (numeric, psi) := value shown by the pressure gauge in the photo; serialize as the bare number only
28
